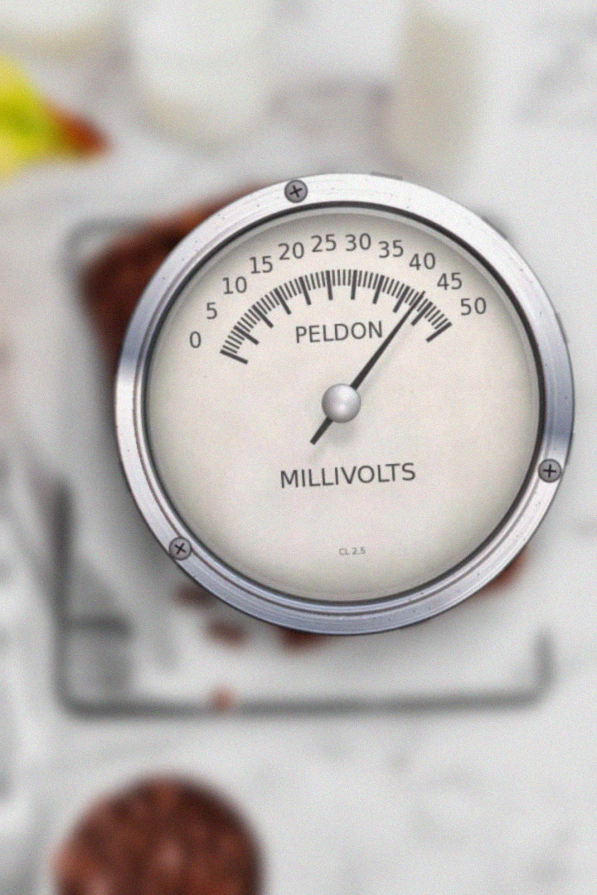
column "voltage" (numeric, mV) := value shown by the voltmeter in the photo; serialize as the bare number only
43
